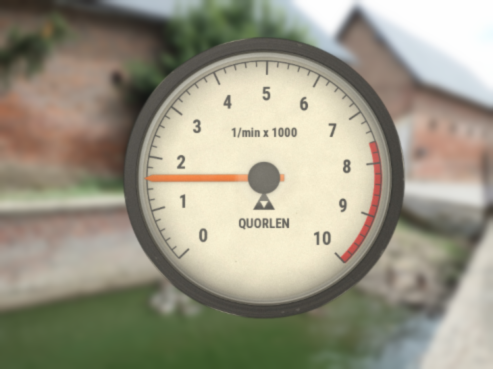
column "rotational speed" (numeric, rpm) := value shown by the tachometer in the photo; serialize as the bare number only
1600
